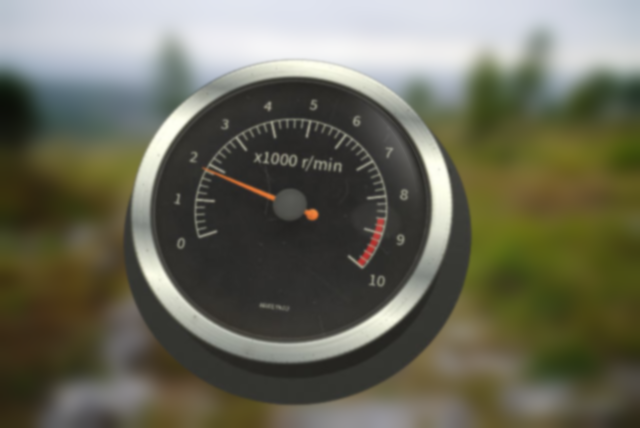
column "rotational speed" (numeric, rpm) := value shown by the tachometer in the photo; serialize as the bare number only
1800
